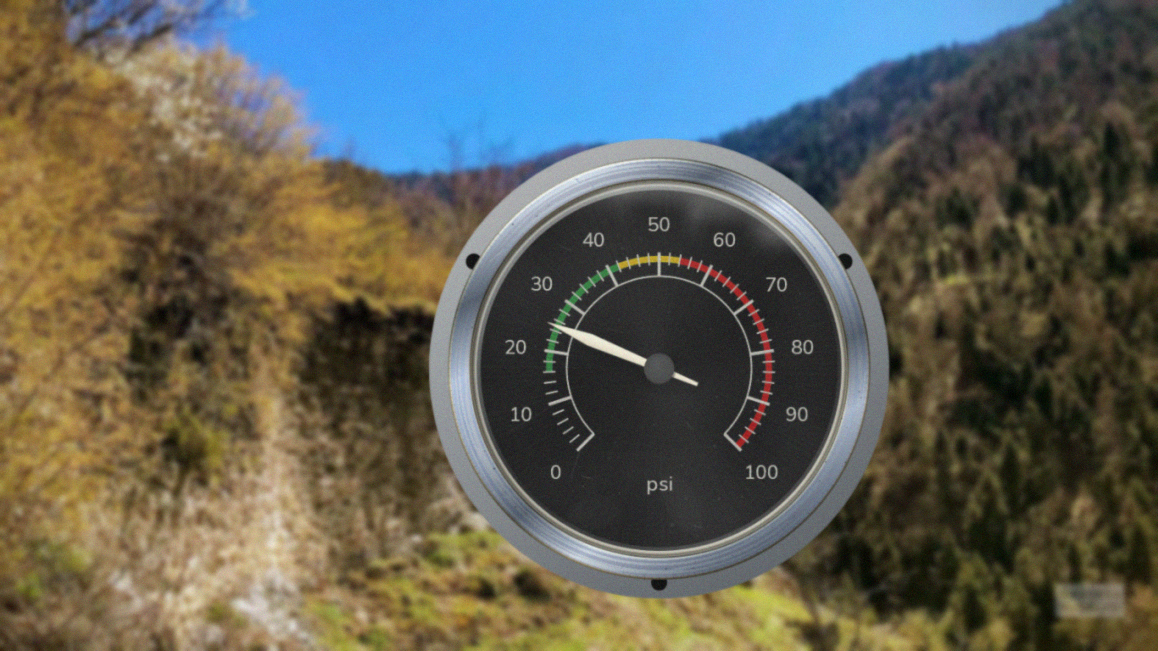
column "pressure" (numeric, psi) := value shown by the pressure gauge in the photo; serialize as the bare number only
25
